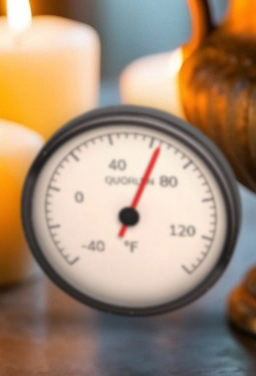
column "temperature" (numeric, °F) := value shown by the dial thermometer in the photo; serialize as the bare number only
64
